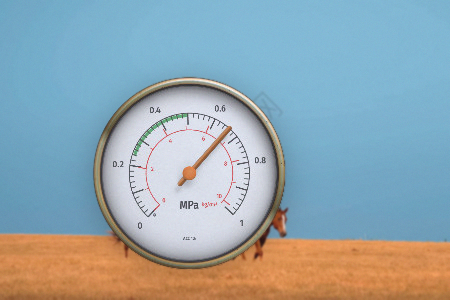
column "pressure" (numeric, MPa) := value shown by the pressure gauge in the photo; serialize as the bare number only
0.66
